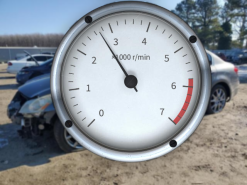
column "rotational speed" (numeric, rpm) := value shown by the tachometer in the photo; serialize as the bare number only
2700
